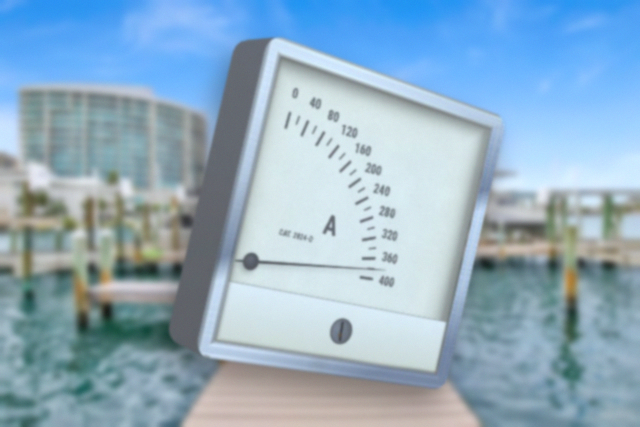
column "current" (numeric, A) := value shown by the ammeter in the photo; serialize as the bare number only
380
